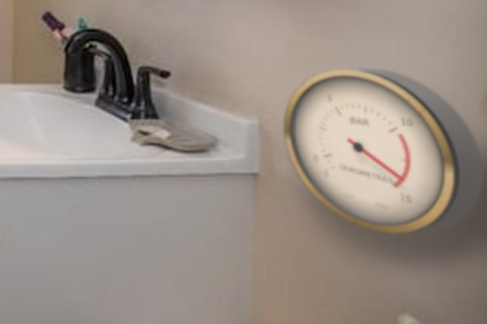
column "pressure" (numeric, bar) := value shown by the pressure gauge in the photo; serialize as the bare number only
14
